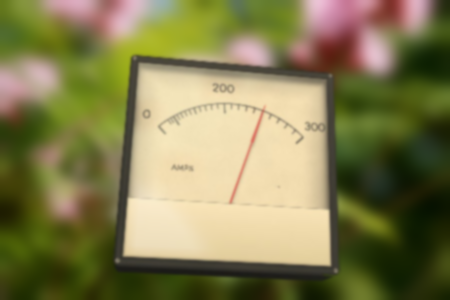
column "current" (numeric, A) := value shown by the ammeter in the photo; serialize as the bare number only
250
